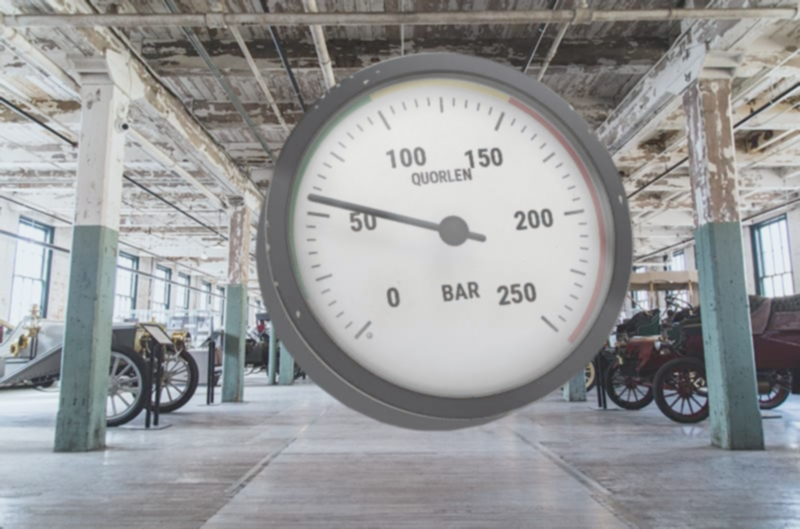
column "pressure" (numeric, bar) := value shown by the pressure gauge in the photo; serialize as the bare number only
55
